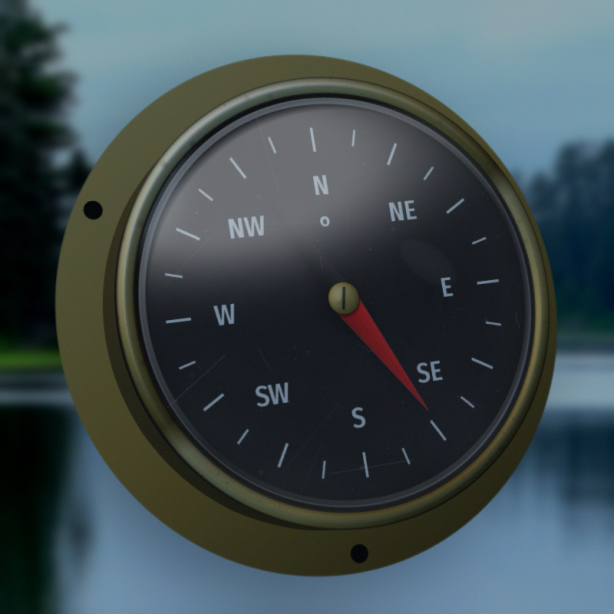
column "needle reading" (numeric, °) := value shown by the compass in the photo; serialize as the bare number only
150
